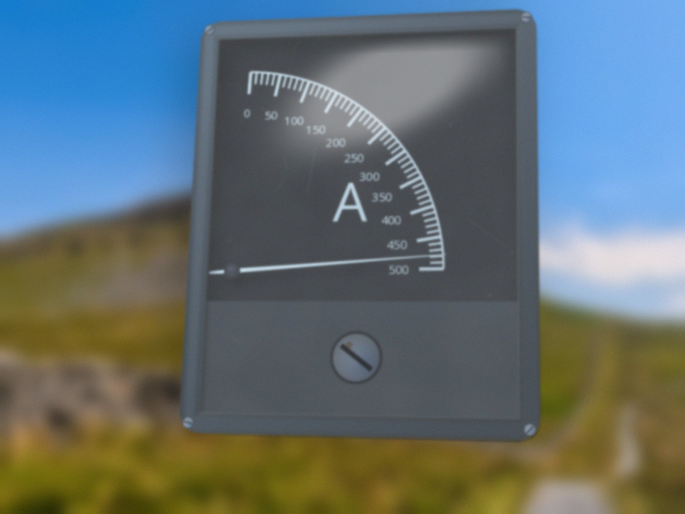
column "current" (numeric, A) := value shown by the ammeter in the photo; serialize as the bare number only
480
